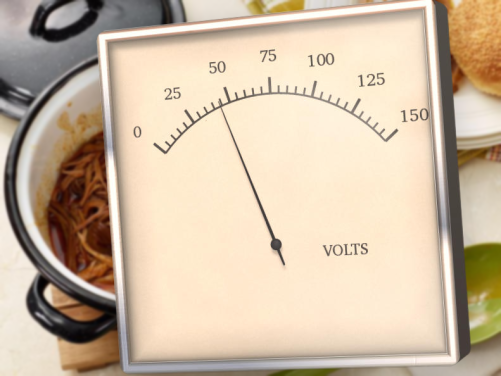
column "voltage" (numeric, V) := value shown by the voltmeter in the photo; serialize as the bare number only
45
